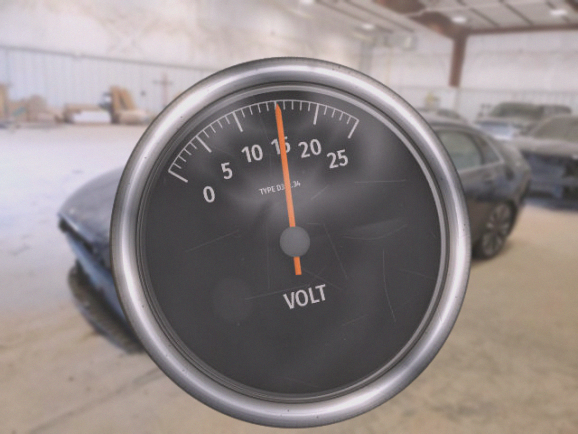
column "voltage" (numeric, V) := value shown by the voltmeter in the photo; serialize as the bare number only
15
